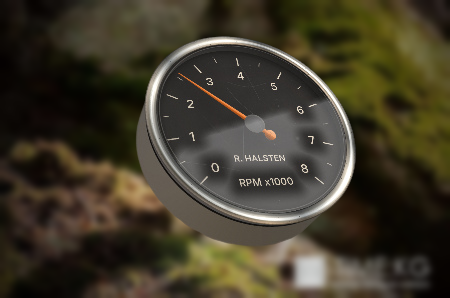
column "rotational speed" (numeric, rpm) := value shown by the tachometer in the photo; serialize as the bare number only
2500
